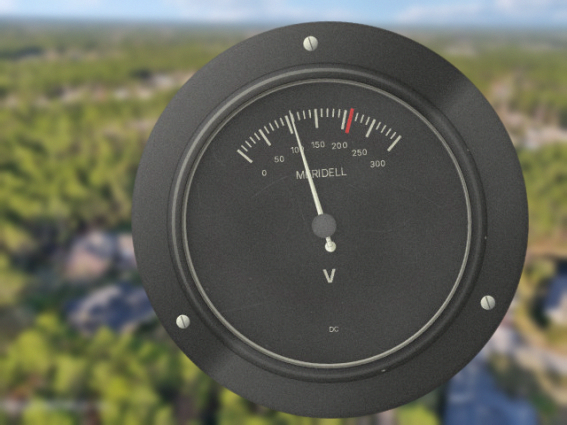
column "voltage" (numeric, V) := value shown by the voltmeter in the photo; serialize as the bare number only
110
